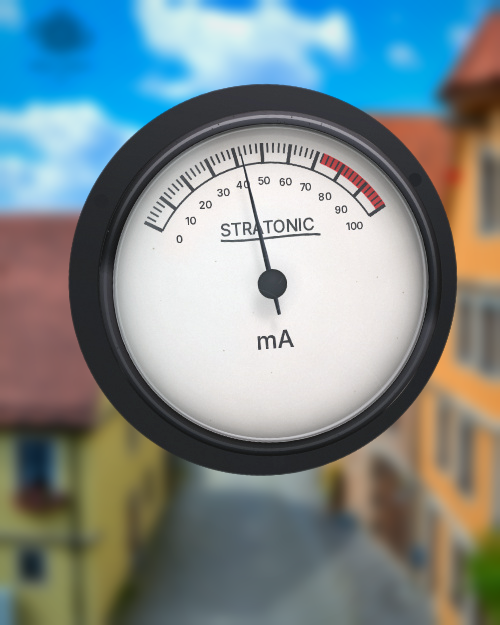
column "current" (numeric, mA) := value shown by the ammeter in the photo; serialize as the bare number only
42
